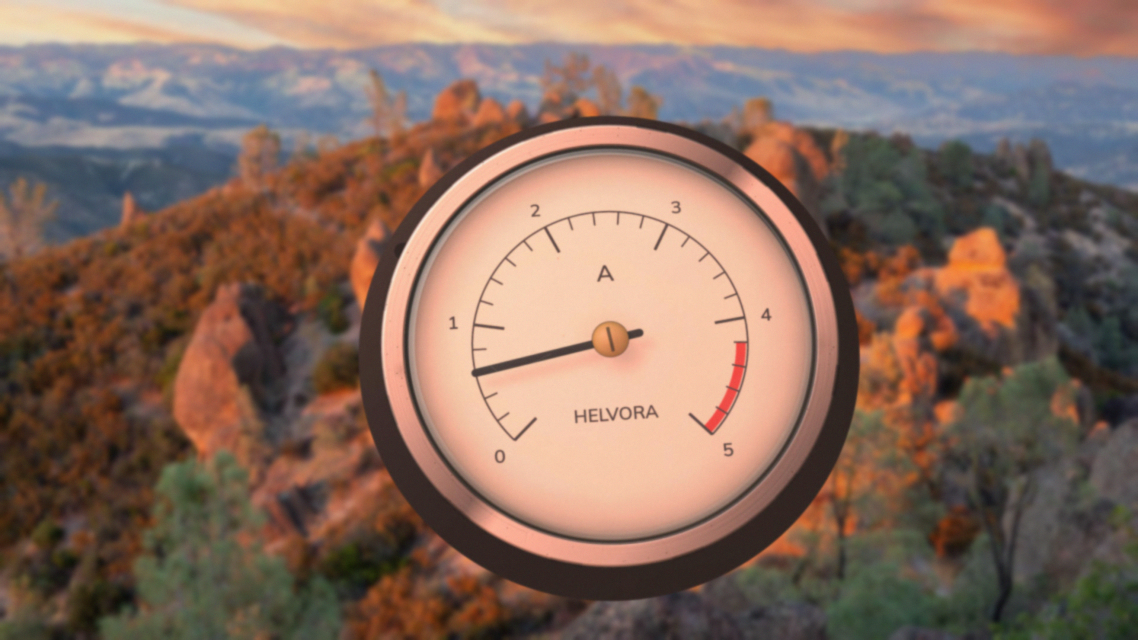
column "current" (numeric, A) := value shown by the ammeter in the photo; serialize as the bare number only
0.6
